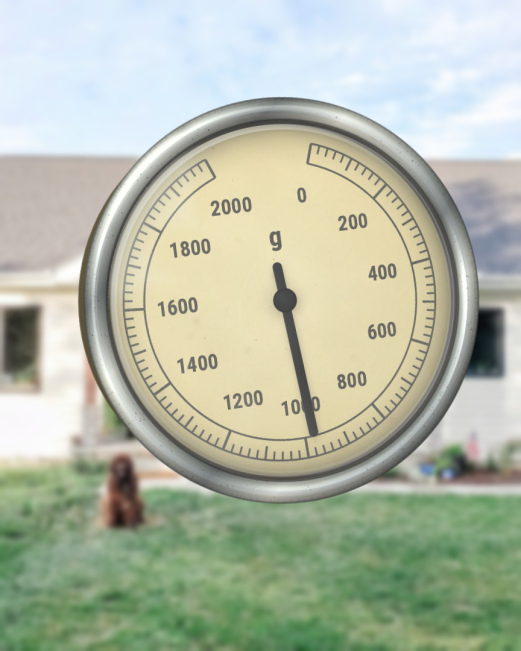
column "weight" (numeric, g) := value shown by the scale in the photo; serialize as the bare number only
980
